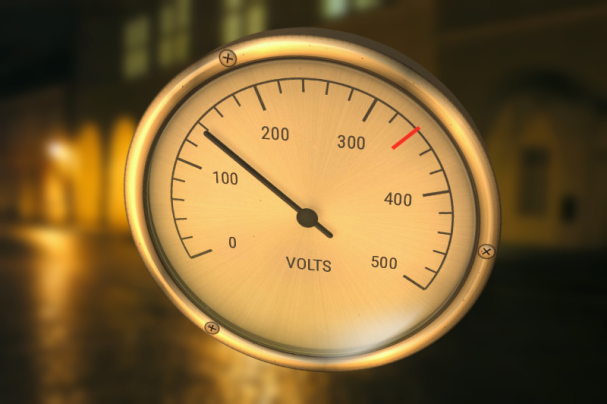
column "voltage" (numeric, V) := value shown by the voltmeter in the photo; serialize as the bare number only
140
